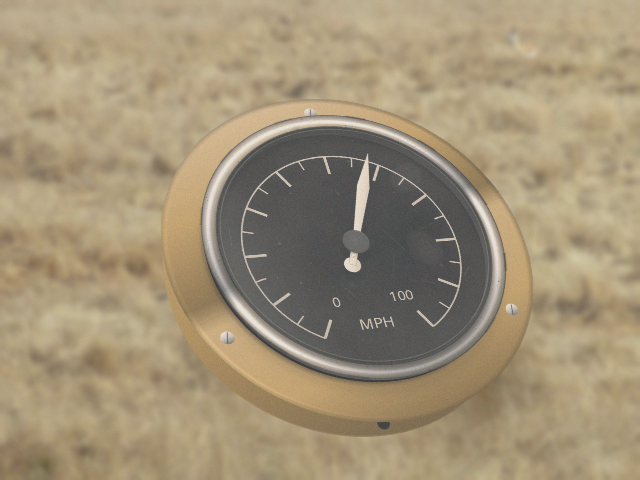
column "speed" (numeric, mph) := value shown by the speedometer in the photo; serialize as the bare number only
57.5
